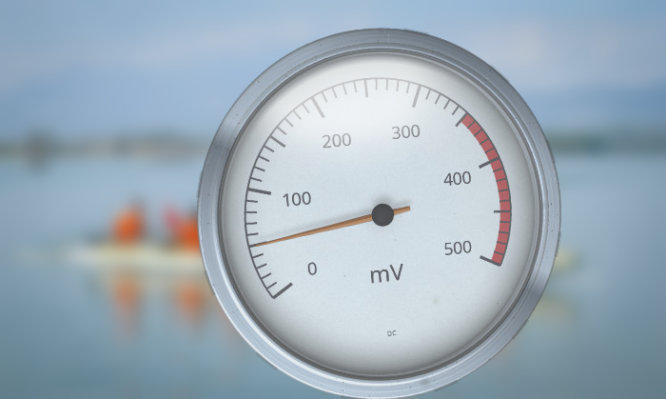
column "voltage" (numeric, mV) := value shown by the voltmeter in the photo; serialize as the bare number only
50
